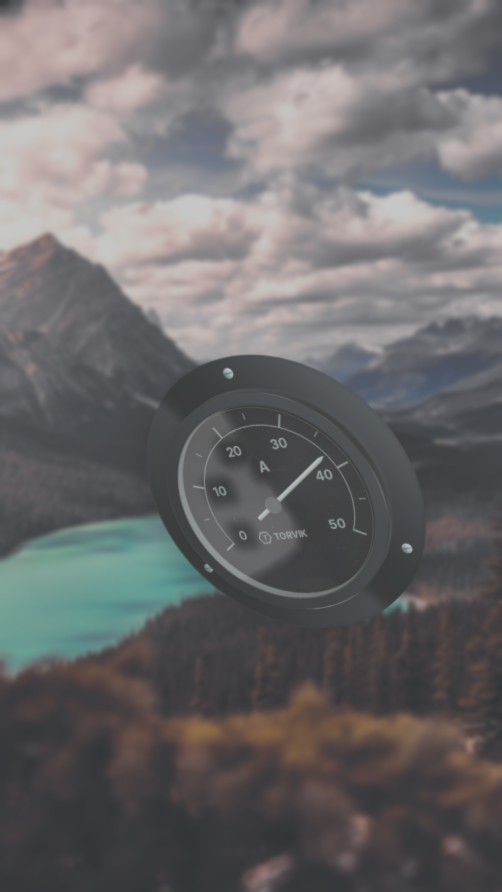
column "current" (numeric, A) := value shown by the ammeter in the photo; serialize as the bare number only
37.5
